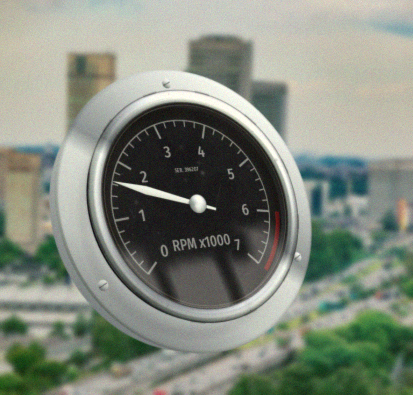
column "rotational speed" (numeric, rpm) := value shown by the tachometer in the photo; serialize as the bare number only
1600
